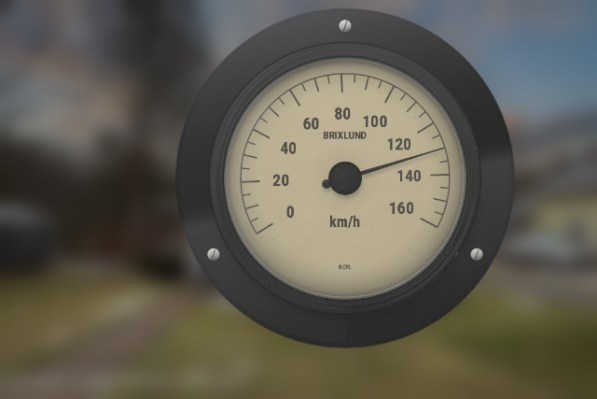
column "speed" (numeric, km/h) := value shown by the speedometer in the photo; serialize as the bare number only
130
